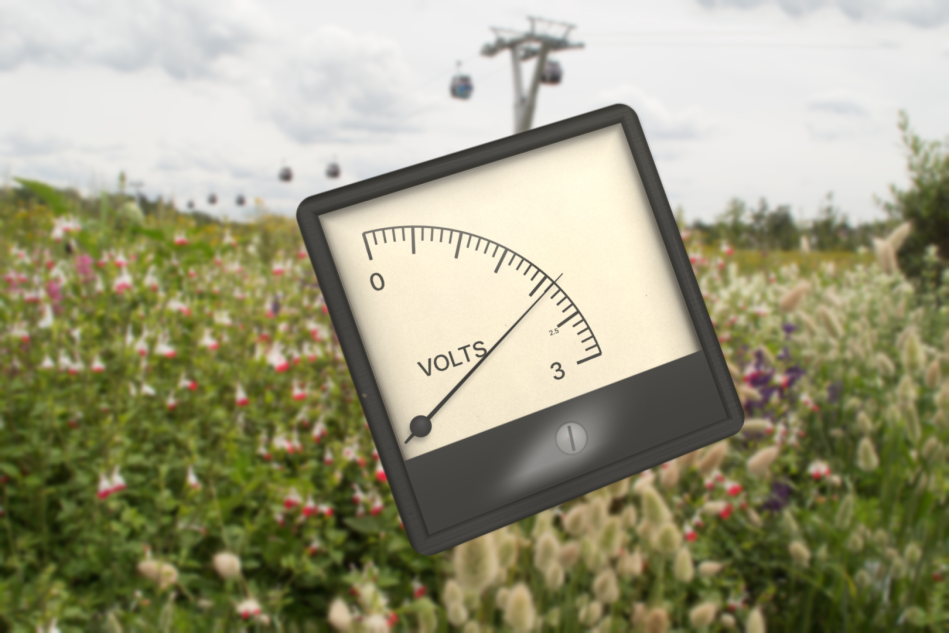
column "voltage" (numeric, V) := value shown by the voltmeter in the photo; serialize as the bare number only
2.1
